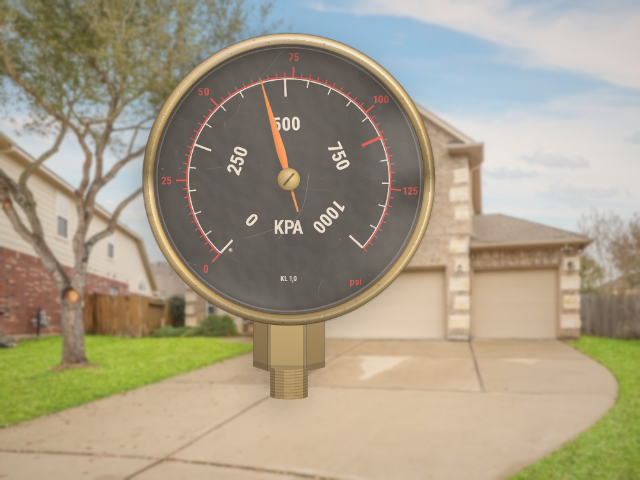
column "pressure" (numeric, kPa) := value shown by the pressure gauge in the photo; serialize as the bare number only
450
